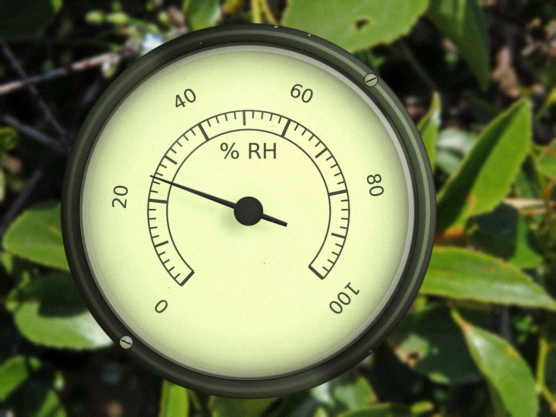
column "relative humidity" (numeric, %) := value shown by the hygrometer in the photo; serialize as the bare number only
25
